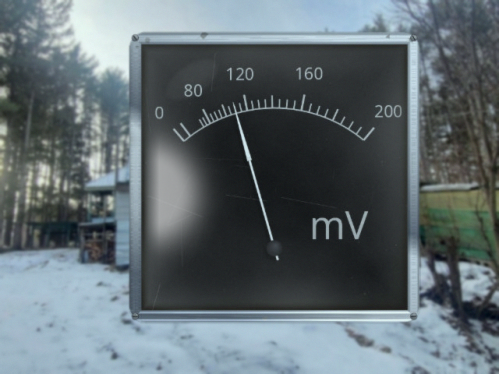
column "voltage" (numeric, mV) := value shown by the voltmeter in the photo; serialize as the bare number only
110
